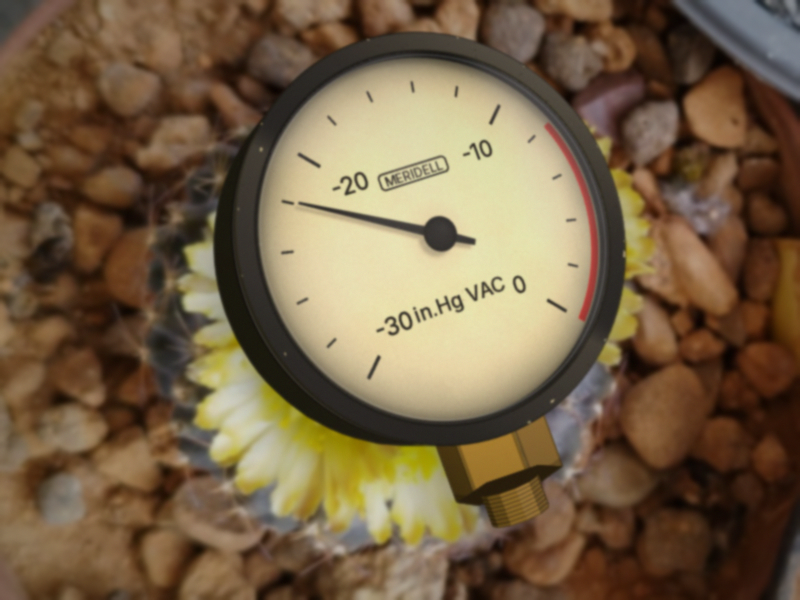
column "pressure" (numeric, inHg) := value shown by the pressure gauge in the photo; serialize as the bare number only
-22
